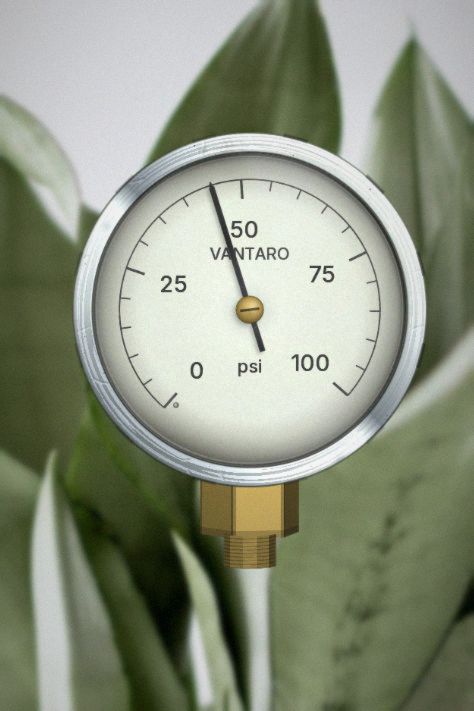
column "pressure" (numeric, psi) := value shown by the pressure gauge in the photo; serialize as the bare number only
45
